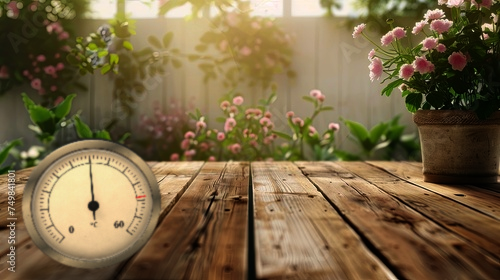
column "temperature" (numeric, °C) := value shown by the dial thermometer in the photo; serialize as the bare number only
30
